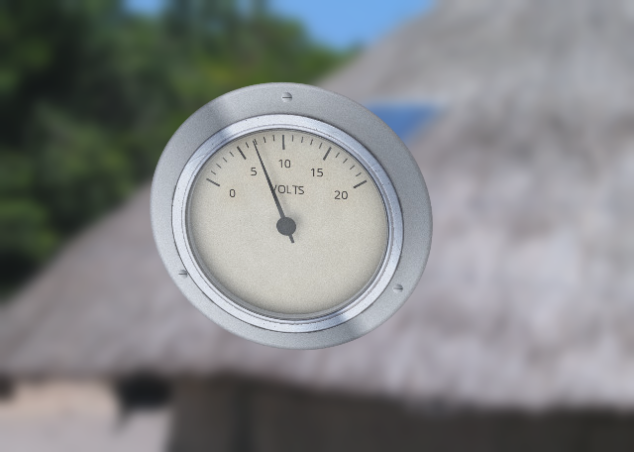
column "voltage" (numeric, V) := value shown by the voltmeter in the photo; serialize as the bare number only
7
